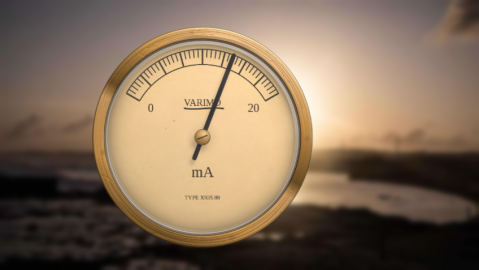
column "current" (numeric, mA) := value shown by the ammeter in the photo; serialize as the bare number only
13.5
